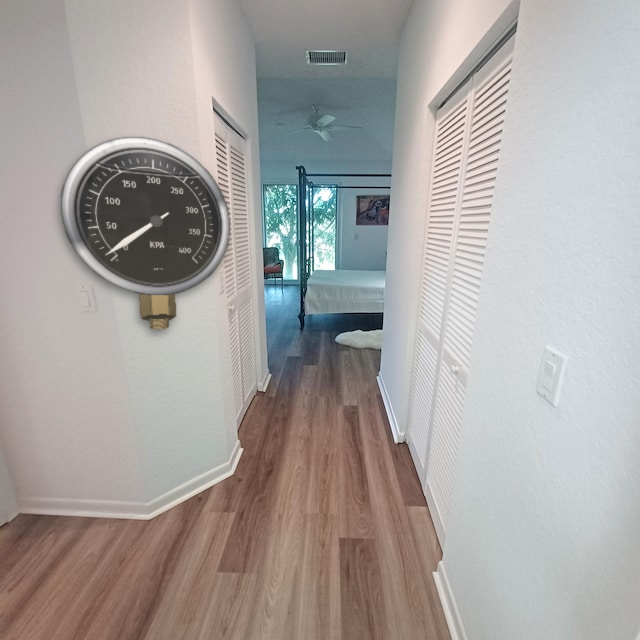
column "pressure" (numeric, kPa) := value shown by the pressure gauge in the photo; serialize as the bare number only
10
